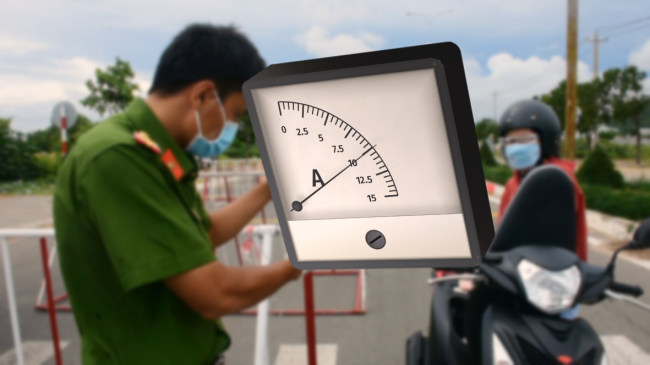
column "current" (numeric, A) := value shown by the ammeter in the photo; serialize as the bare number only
10
